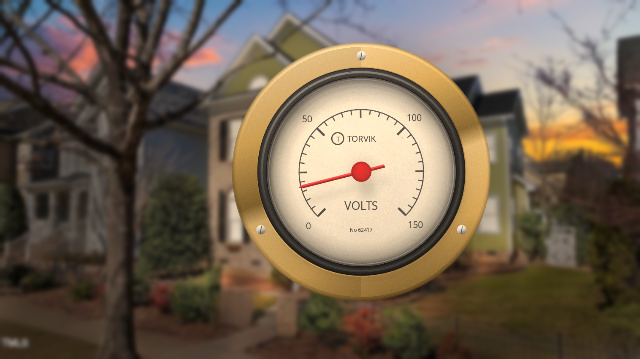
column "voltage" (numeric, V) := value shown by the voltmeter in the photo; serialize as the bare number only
17.5
